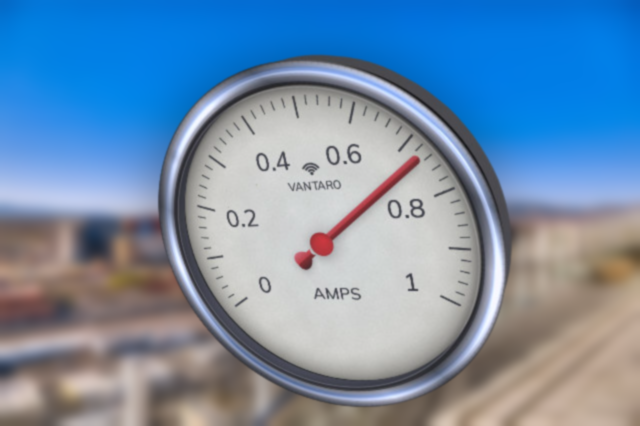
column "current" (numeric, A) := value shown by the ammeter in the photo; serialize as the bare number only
0.73
